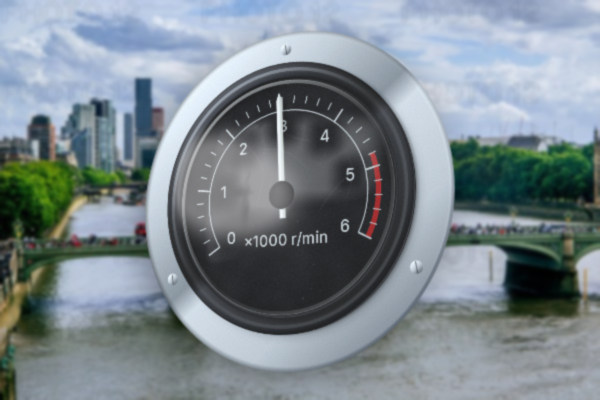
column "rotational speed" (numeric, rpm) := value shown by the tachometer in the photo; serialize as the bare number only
3000
